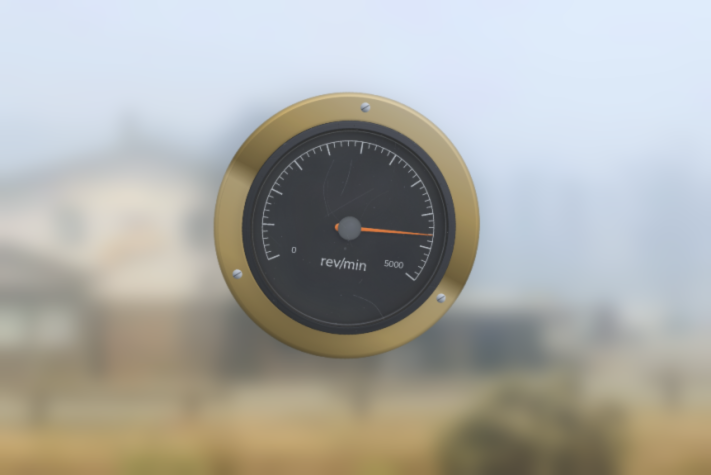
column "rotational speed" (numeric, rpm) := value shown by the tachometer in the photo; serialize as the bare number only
4300
